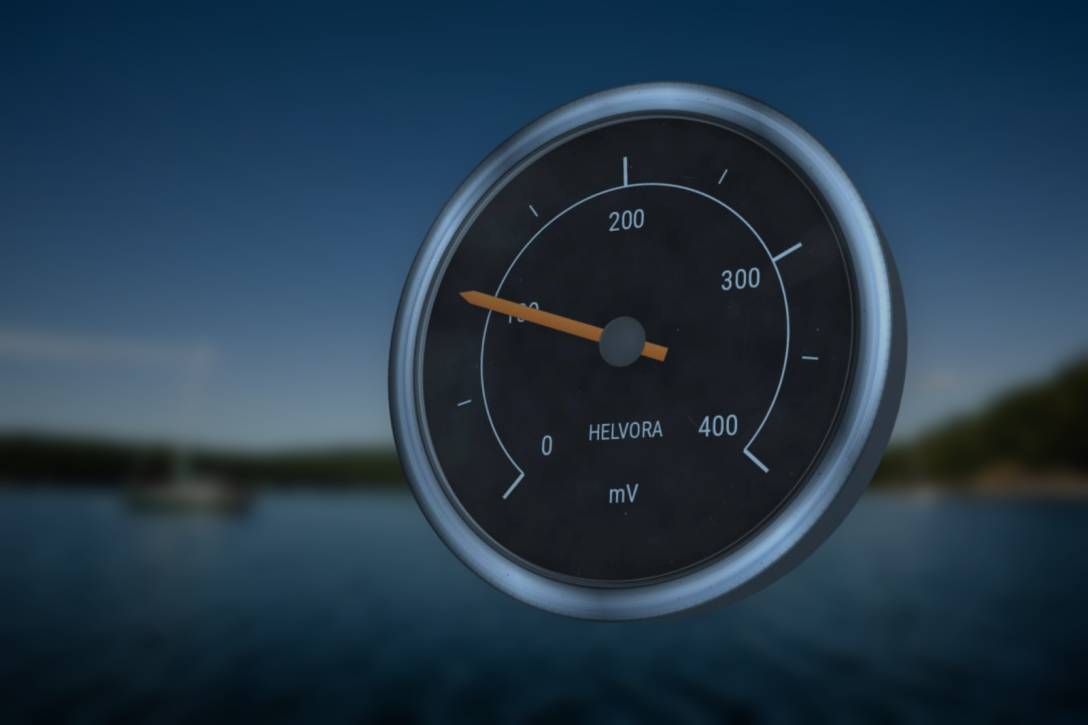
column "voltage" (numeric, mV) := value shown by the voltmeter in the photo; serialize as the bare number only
100
